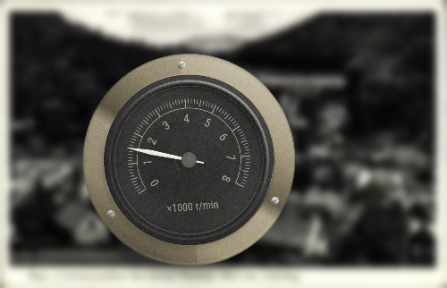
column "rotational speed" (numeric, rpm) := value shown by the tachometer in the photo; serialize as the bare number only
1500
